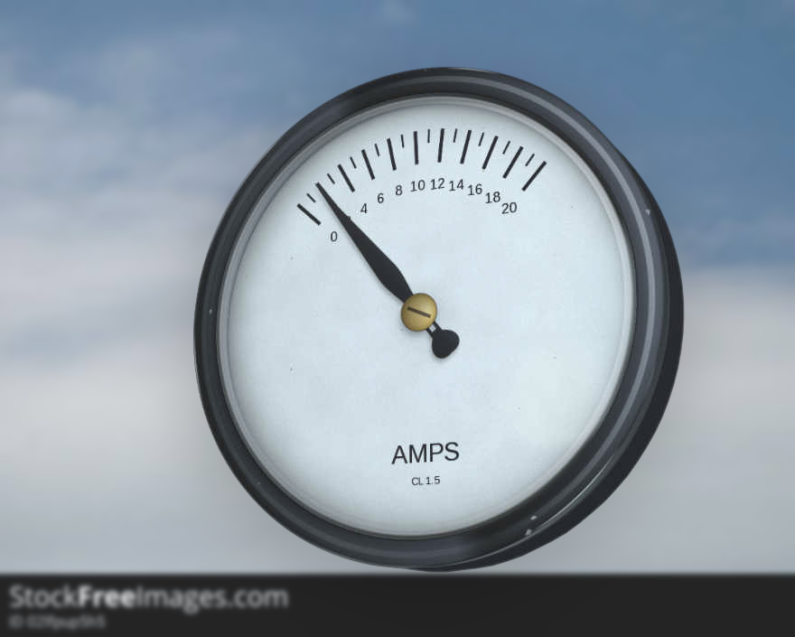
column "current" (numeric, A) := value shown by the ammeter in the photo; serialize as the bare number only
2
